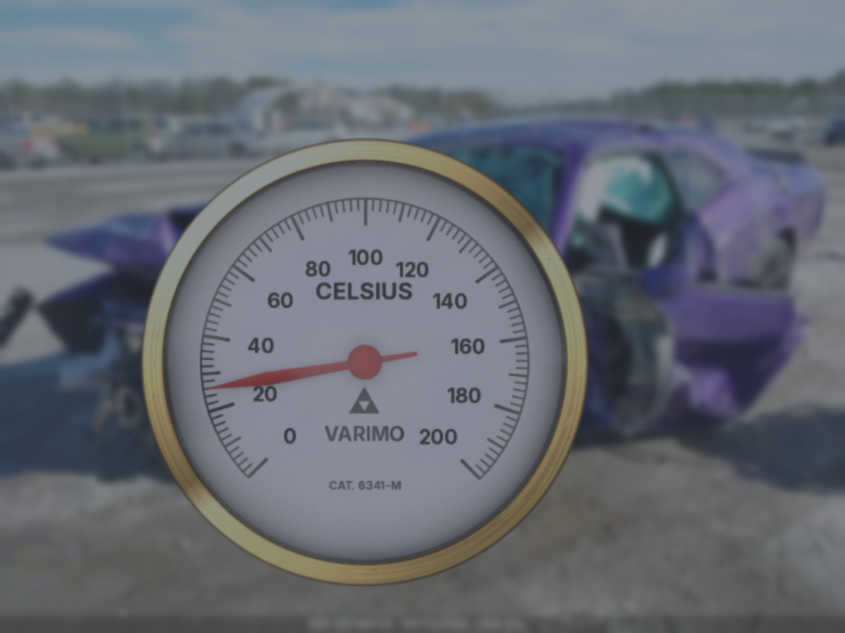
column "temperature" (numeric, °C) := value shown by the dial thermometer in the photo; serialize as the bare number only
26
